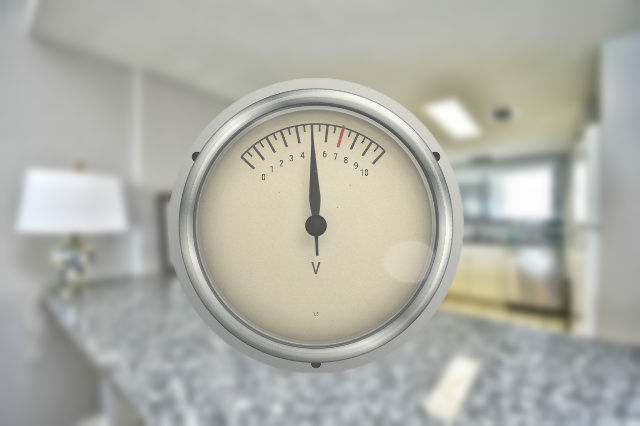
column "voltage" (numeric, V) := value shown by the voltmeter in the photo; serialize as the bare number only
5
